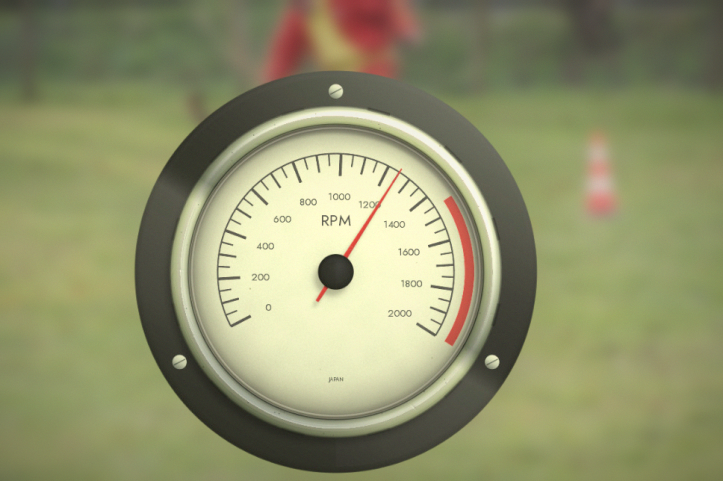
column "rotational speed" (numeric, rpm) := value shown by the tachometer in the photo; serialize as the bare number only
1250
